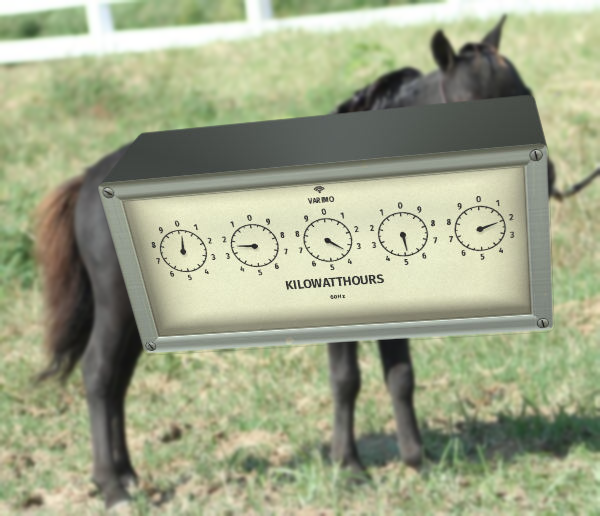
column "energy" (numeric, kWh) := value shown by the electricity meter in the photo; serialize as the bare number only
2352
